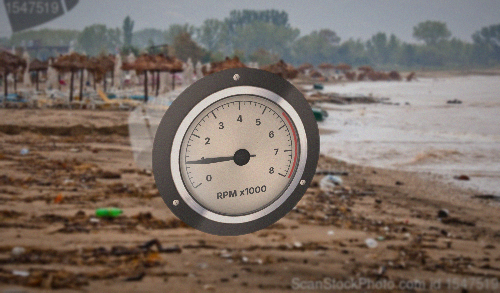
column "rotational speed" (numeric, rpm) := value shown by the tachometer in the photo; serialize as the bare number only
1000
